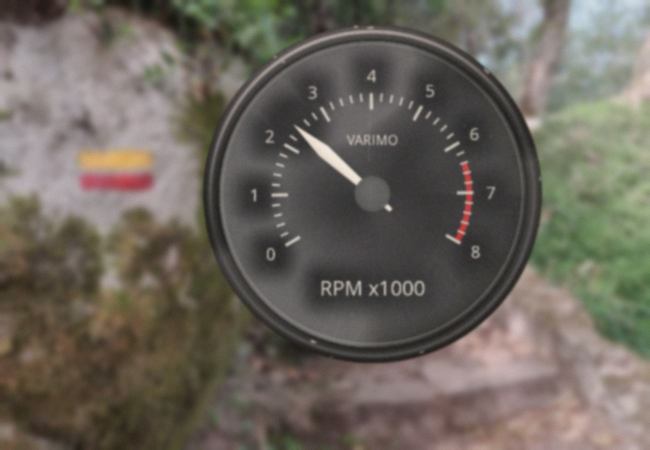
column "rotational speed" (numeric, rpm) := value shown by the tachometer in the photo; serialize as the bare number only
2400
